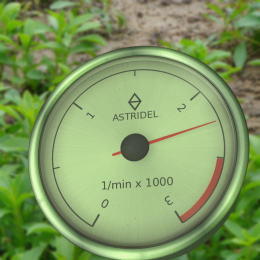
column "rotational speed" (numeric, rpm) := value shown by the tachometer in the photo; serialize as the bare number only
2250
